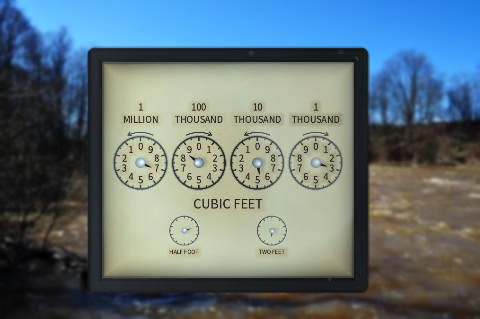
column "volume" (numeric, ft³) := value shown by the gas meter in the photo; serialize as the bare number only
685300
